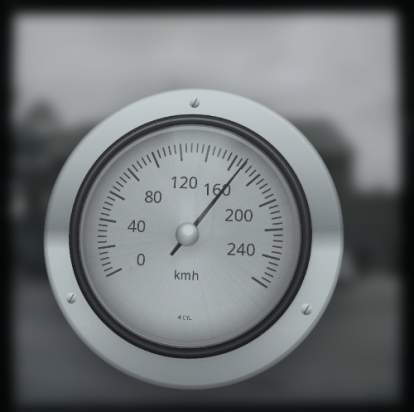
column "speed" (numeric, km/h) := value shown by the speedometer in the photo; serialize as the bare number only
168
